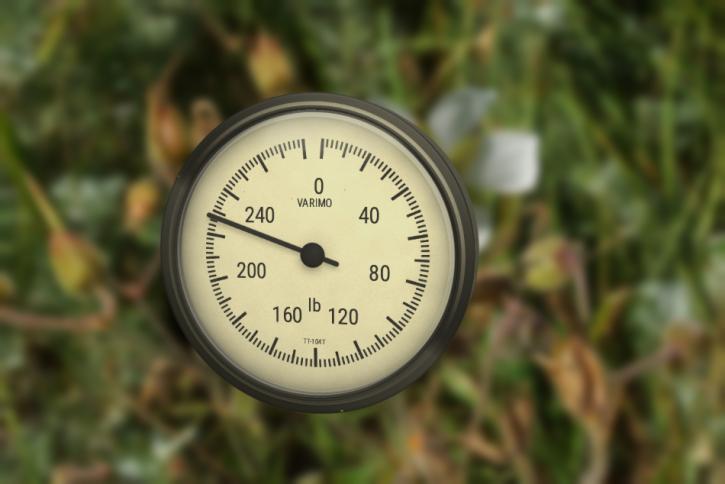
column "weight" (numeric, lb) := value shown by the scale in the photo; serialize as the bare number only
228
